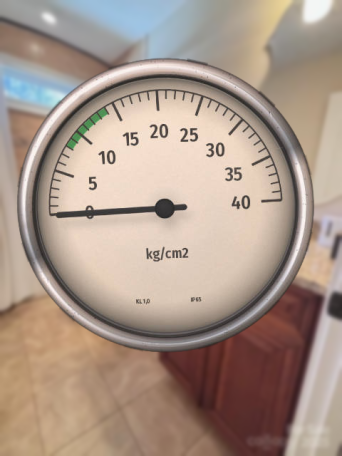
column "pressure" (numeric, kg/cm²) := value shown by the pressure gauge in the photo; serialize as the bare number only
0
